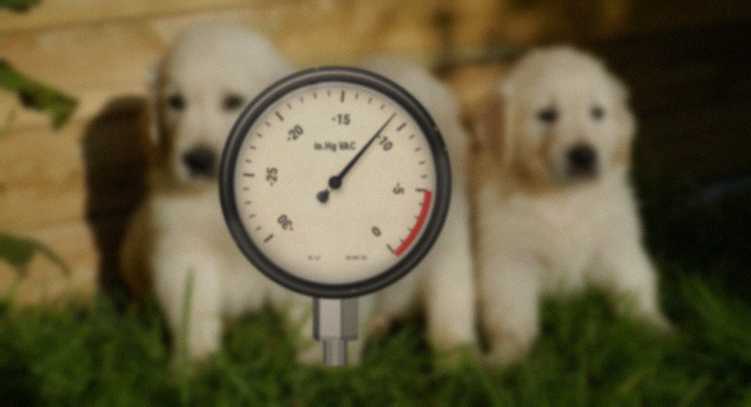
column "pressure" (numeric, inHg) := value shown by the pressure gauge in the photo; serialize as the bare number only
-11
